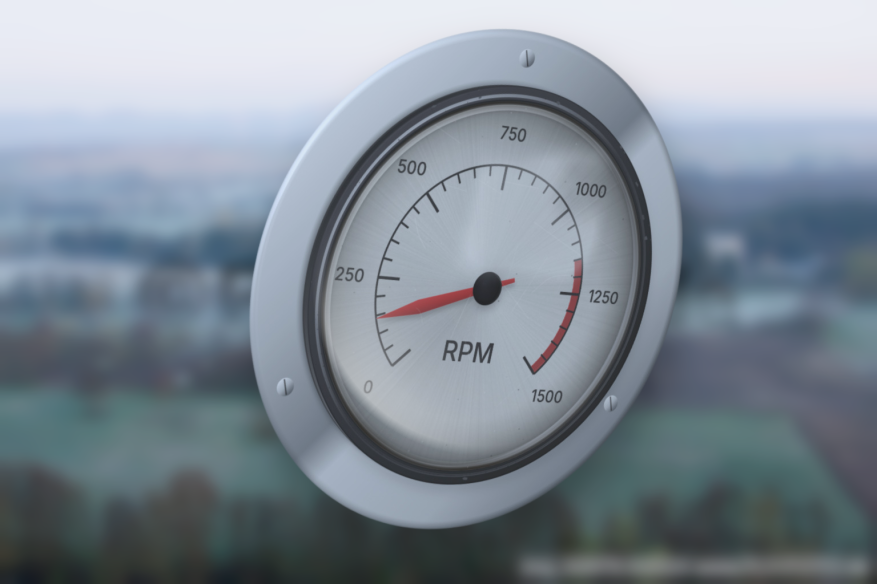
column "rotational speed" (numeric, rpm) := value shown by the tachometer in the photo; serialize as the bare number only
150
